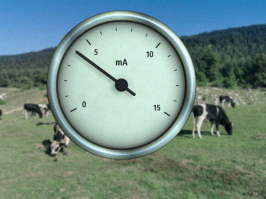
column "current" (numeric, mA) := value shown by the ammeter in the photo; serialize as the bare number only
4
